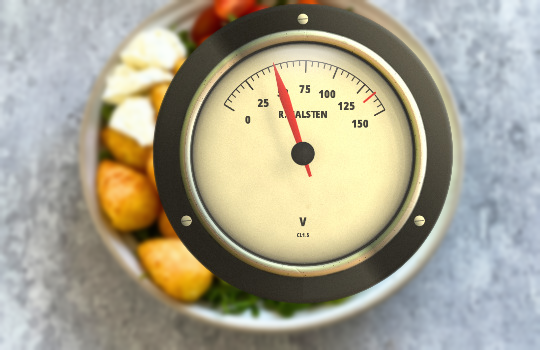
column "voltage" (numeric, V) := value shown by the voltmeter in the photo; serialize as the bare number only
50
